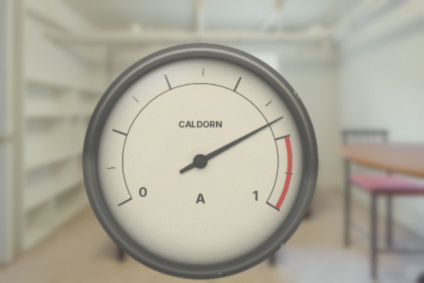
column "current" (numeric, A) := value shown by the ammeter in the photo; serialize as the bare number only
0.75
